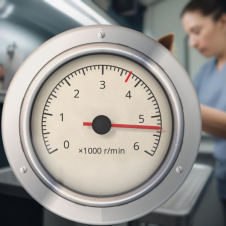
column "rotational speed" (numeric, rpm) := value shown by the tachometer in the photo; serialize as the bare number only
5300
